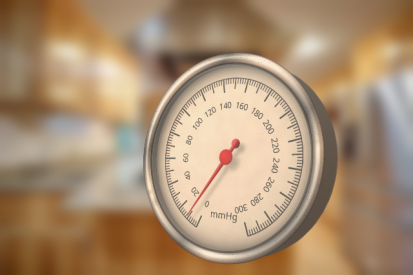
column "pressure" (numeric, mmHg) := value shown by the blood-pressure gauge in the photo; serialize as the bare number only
10
